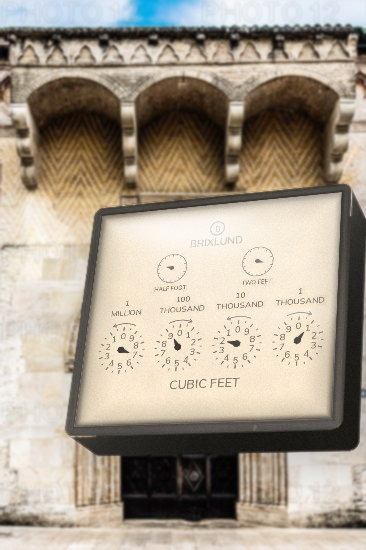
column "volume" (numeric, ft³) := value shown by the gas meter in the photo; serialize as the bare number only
692100
